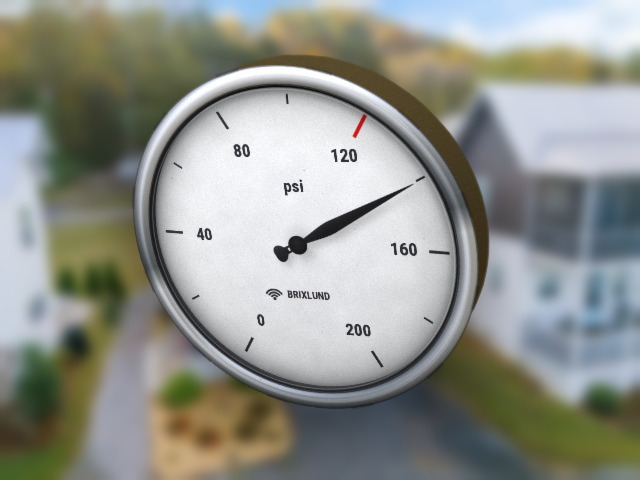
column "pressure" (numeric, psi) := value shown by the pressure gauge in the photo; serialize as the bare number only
140
